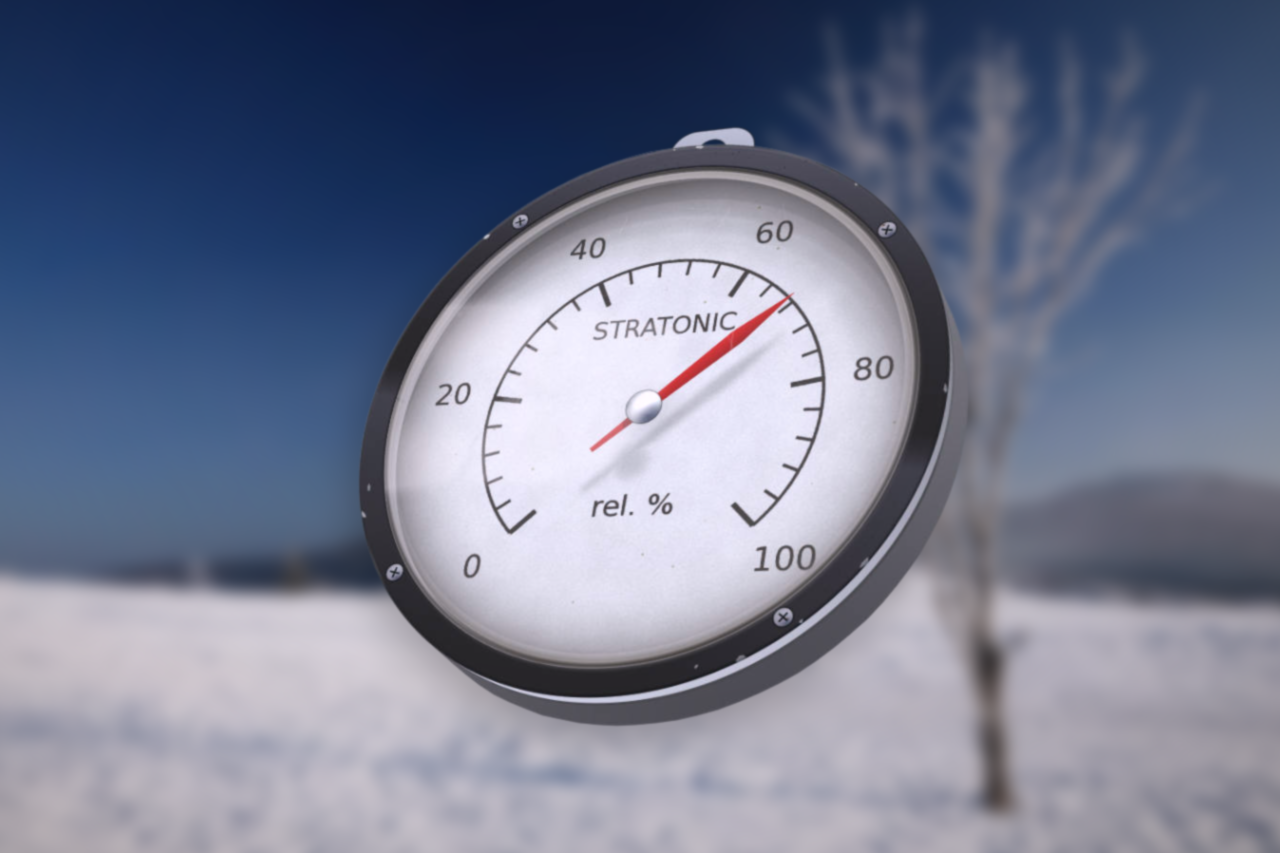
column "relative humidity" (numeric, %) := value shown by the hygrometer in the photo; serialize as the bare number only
68
